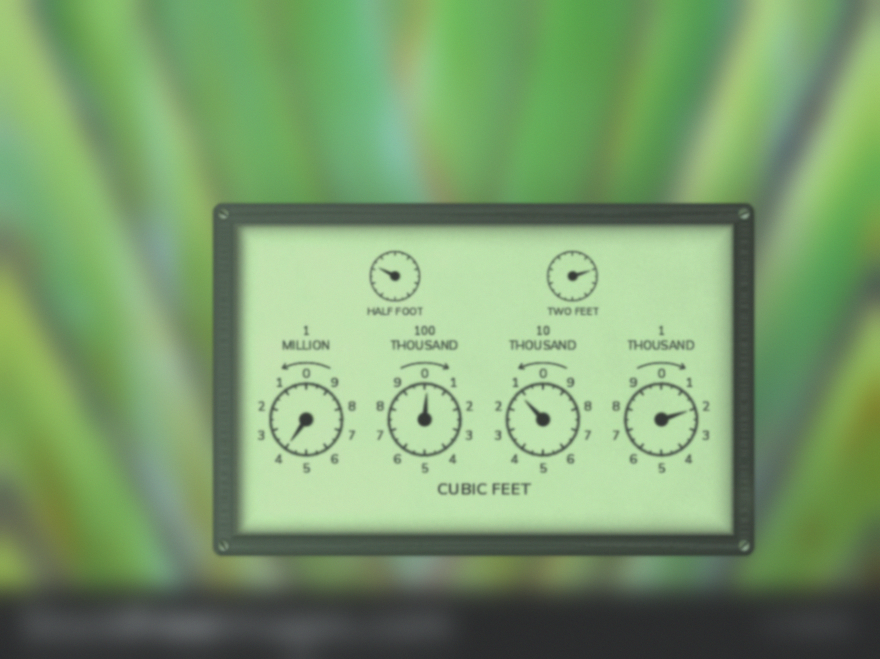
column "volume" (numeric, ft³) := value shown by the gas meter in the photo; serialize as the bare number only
401200
